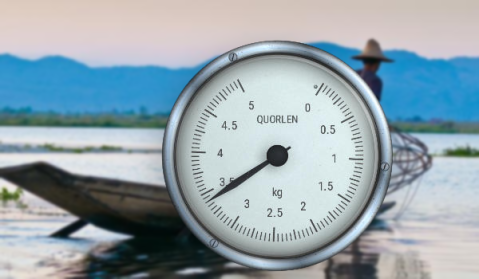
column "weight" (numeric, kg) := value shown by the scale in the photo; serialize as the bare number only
3.4
